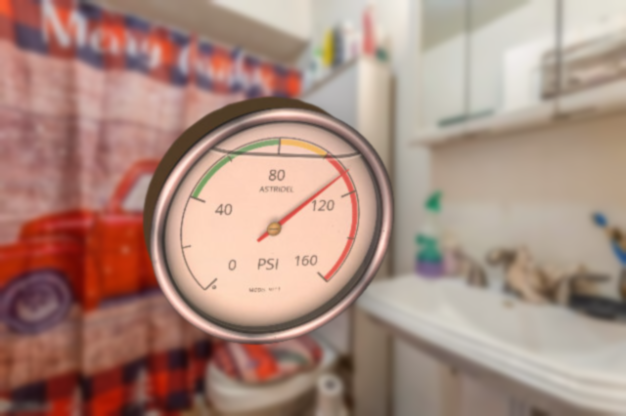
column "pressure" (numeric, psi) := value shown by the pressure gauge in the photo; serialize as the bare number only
110
